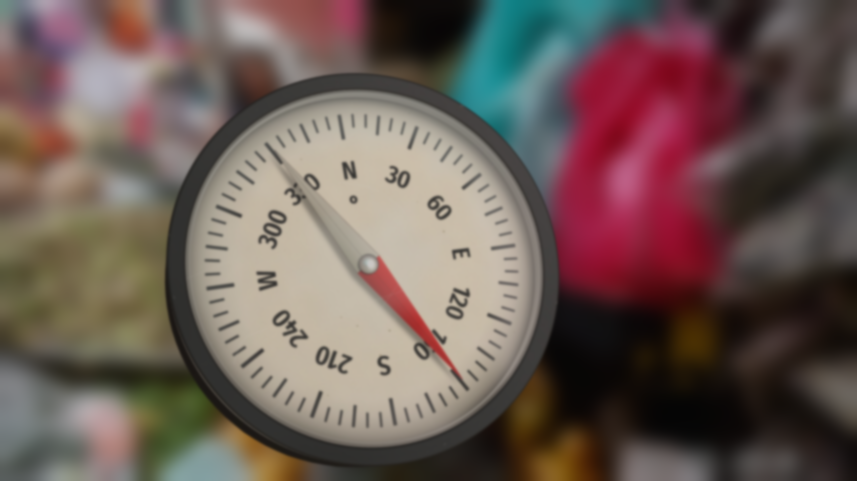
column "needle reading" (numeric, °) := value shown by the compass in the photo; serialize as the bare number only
150
